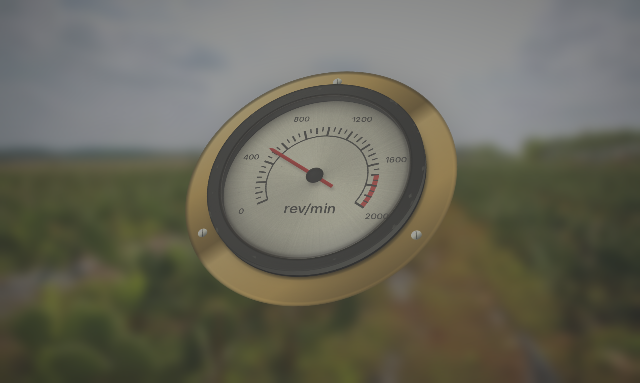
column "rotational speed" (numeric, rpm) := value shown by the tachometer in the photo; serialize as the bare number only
500
